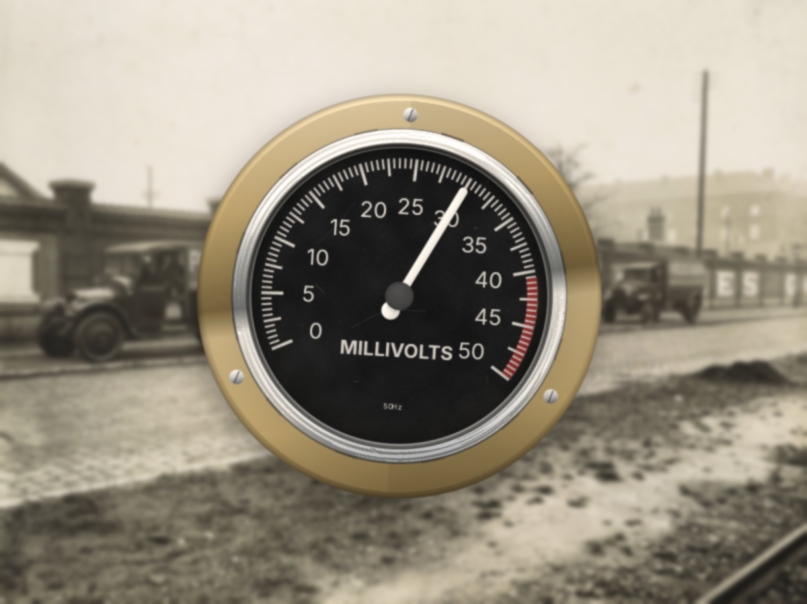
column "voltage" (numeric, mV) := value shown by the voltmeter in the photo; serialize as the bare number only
30
